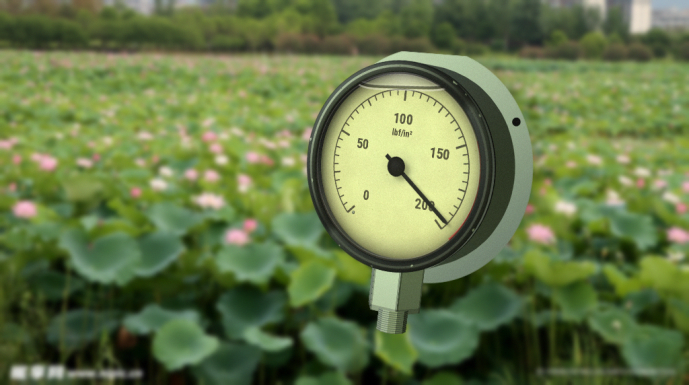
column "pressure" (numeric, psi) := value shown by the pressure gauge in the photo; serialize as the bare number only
195
